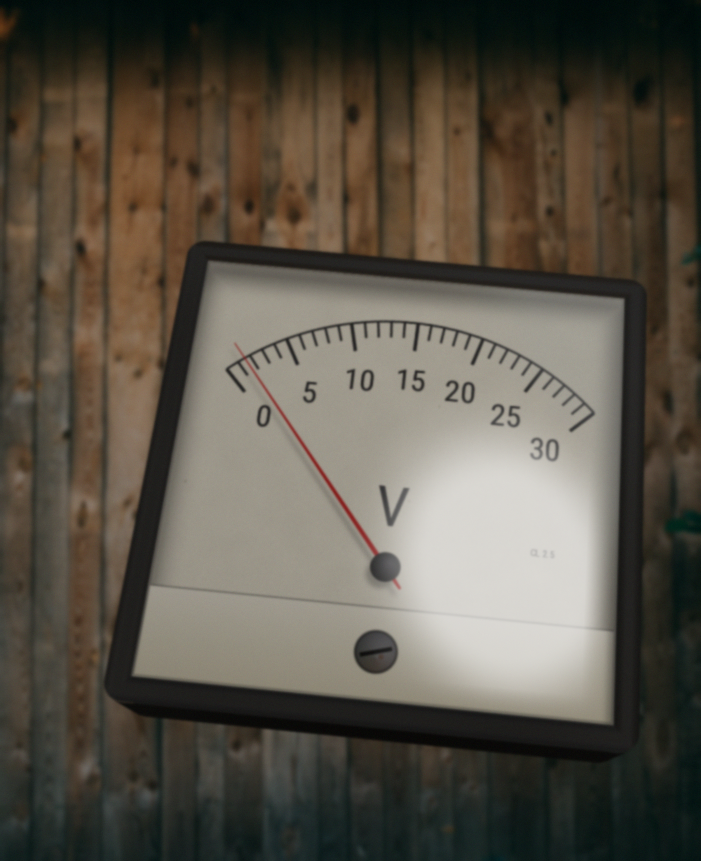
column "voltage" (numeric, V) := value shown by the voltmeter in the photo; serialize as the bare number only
1.5
